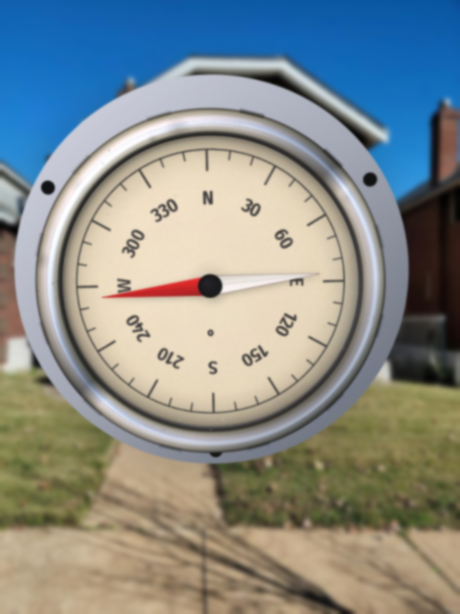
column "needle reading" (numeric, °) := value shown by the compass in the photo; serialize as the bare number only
265
